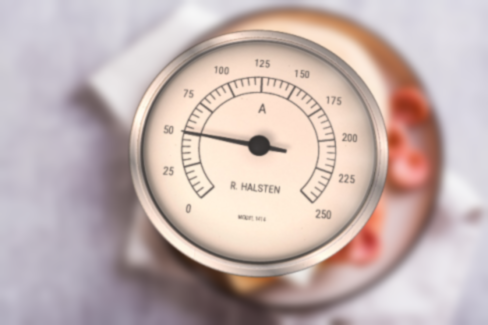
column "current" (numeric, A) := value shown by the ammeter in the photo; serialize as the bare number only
50
